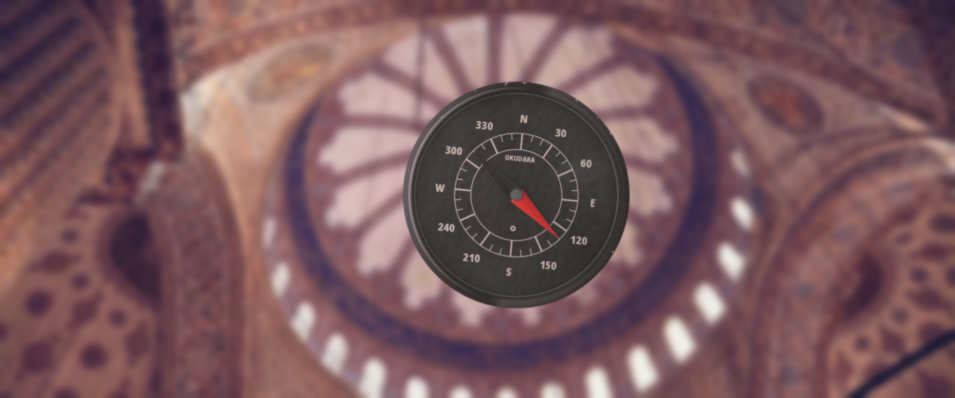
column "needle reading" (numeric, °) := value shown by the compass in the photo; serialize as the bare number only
130
